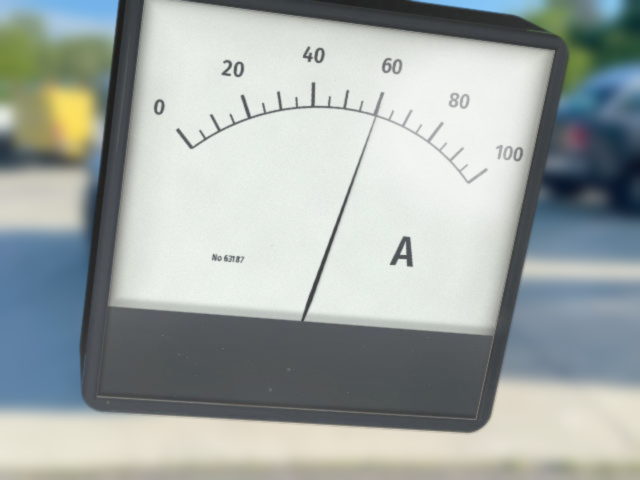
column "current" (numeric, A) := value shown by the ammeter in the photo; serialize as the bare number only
60
